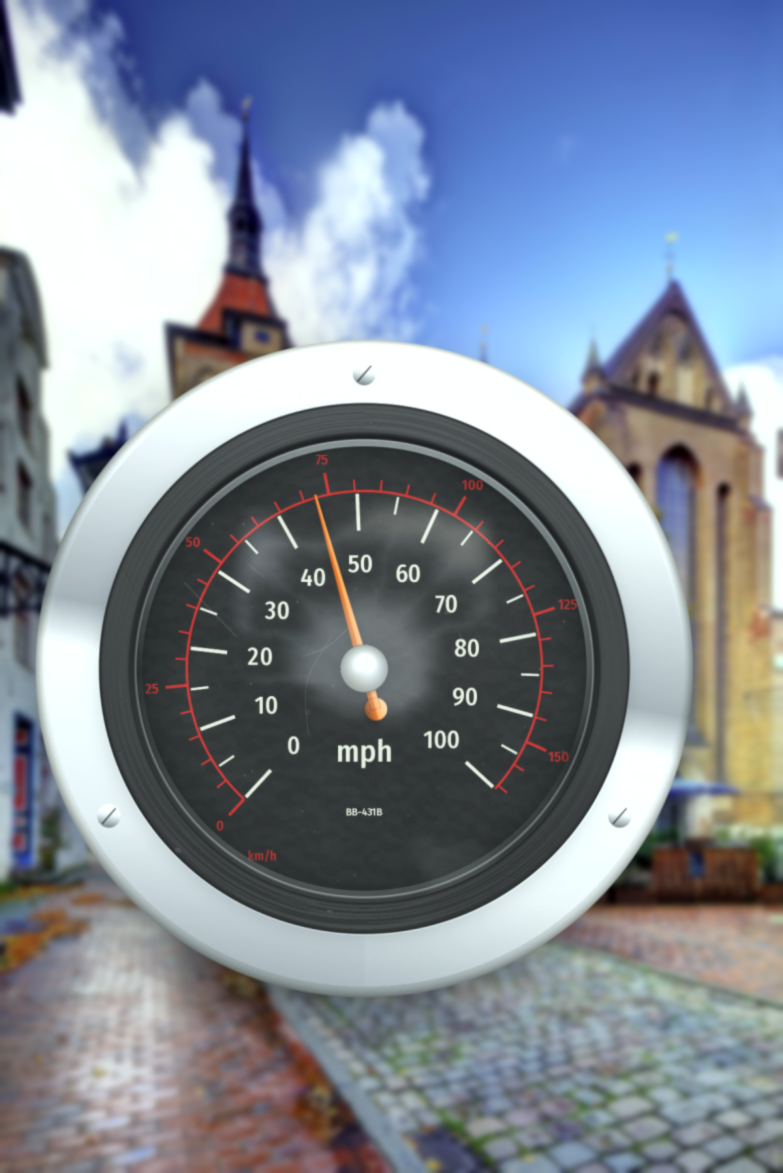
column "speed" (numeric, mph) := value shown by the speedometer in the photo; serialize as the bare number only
45
